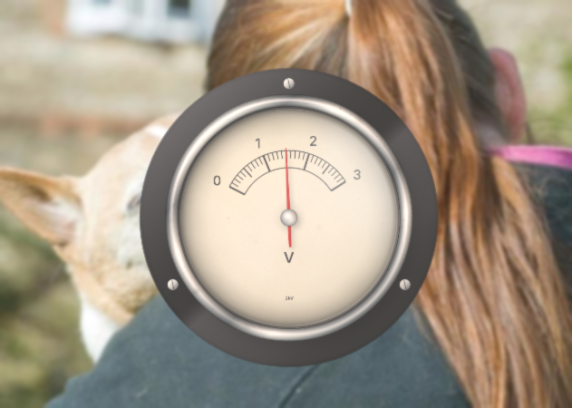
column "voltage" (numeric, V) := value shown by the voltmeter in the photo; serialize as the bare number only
1.5
